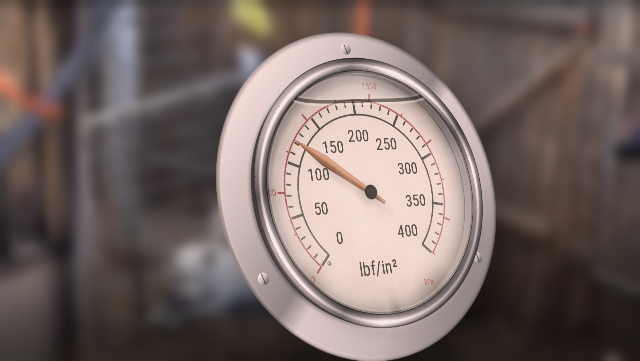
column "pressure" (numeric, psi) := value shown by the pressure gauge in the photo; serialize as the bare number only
120
